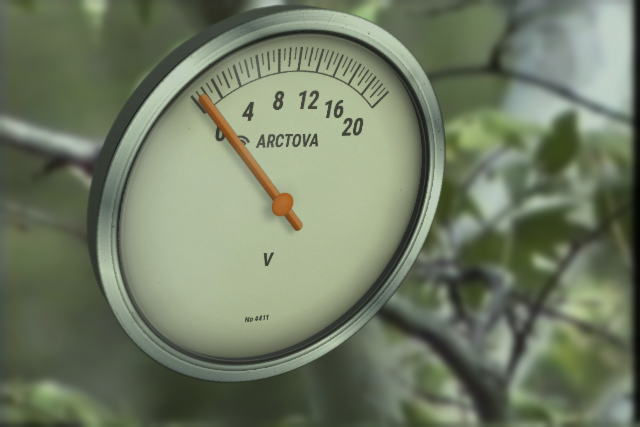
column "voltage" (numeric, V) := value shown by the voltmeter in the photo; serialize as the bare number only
0.5
